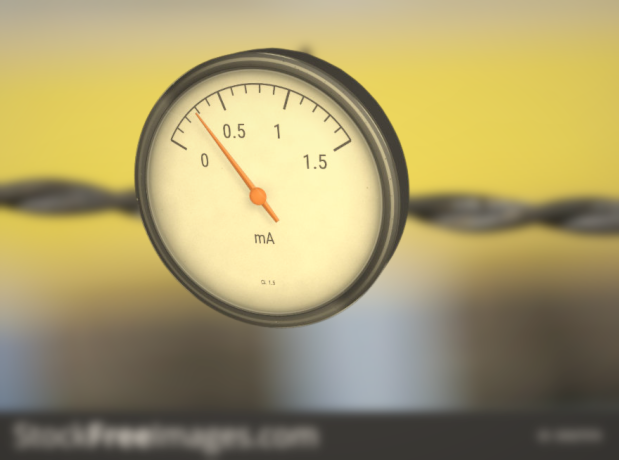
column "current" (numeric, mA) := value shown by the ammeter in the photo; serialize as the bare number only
0.3
